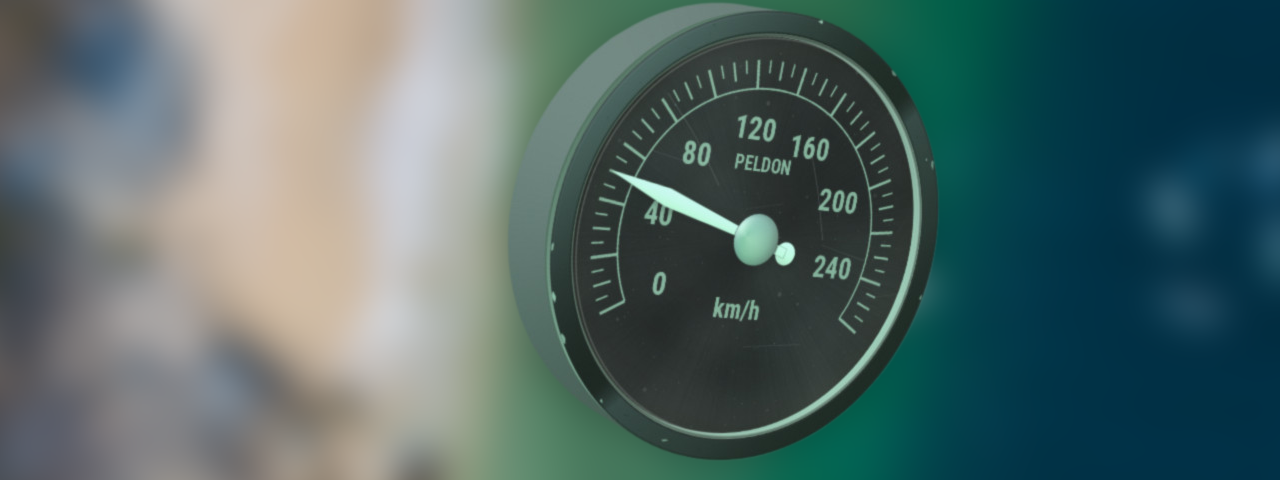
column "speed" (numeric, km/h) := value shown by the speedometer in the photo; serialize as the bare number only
50
